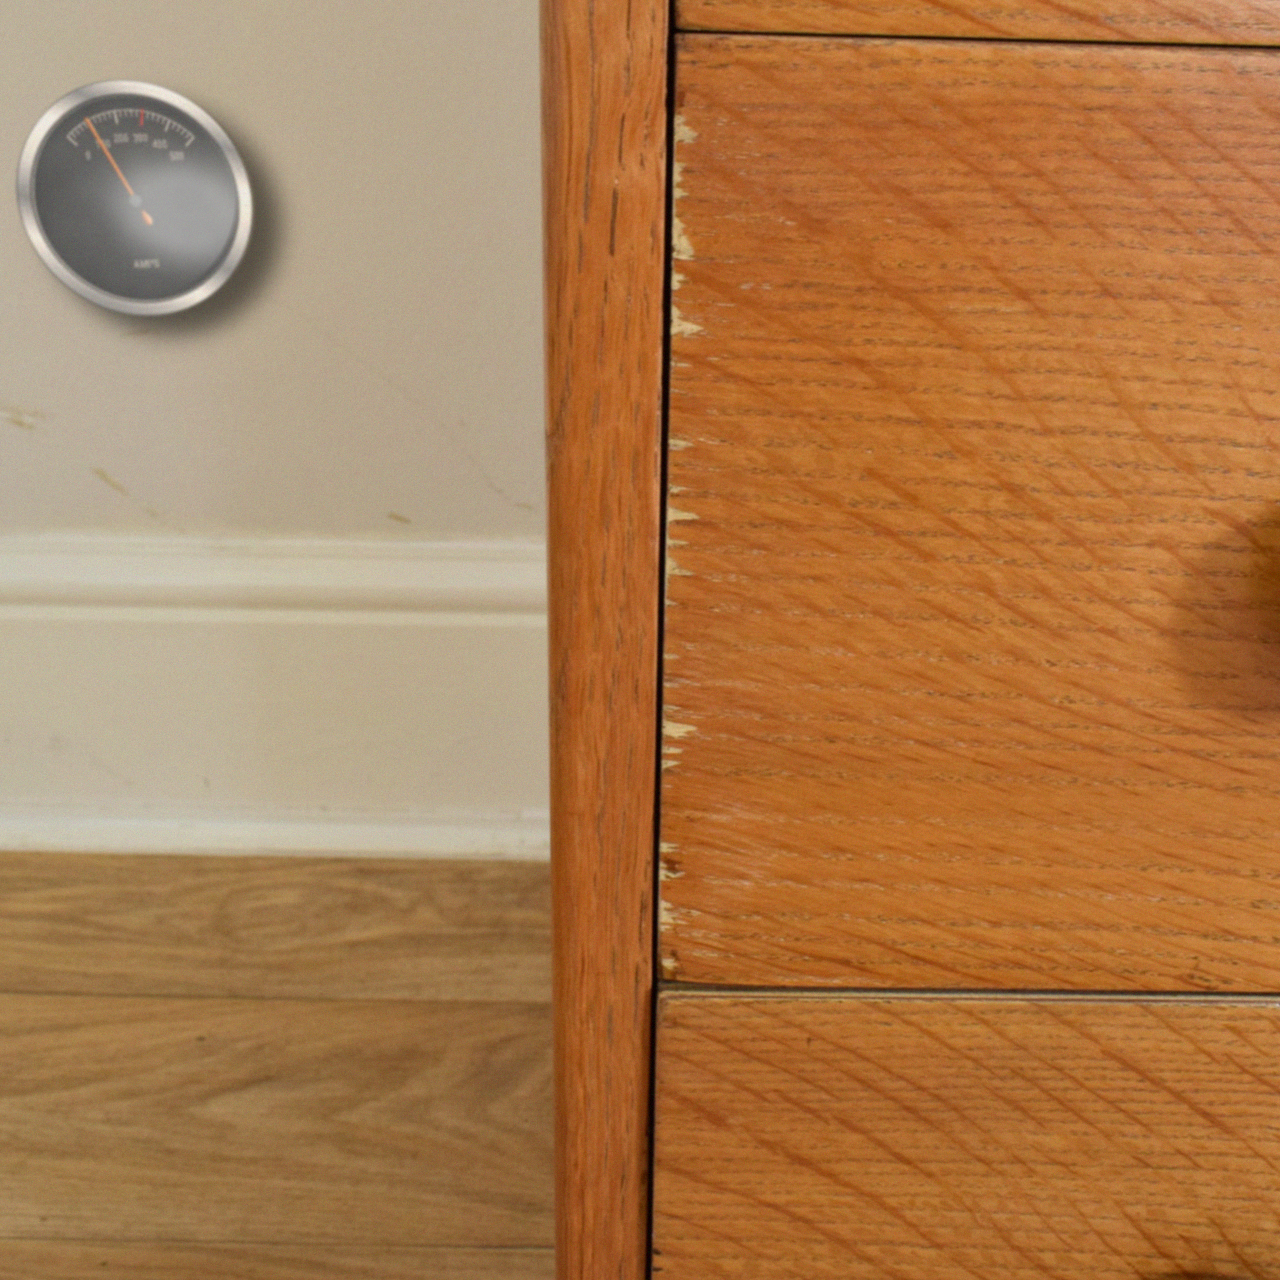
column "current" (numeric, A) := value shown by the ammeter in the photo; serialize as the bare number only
100
